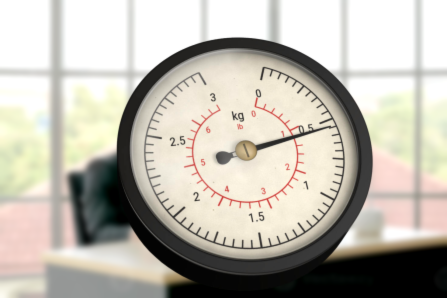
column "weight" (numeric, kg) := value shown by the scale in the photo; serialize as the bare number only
0.55
